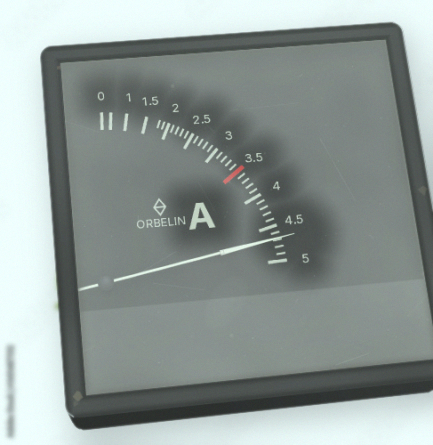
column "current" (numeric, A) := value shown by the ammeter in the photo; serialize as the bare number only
4.7
